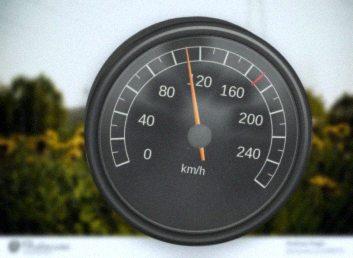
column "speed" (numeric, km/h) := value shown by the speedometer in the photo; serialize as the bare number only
110
